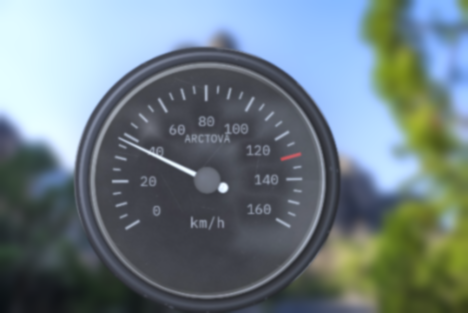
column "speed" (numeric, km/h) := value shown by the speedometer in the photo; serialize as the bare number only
37.5
